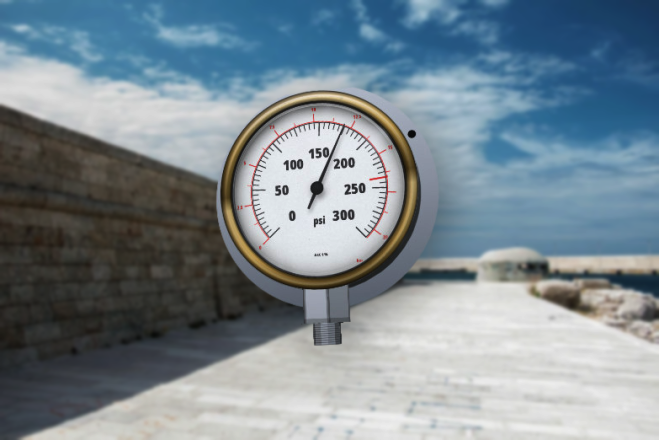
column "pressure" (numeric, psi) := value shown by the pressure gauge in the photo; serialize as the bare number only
175
